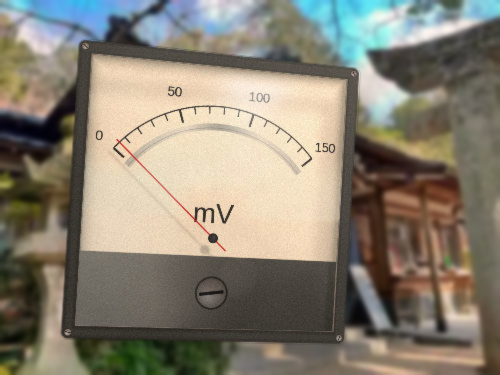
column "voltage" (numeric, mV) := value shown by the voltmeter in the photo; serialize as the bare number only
5
